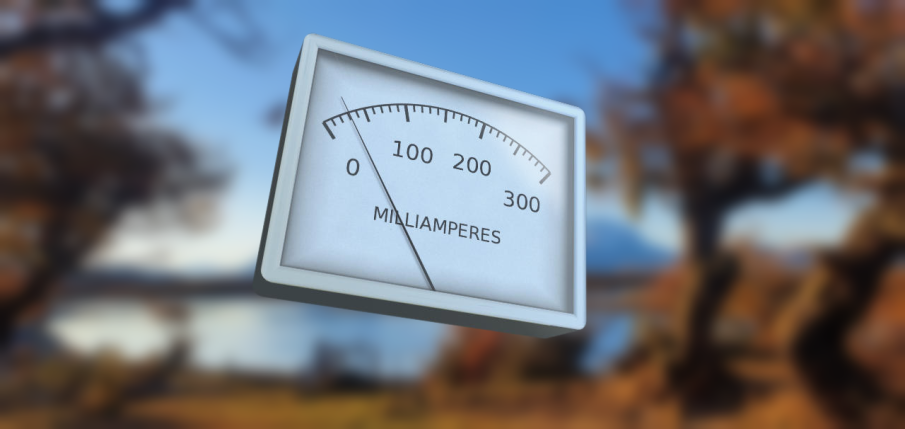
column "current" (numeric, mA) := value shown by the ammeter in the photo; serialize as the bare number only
30
